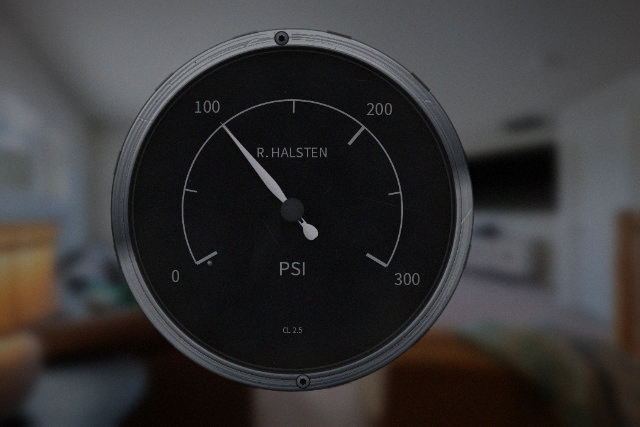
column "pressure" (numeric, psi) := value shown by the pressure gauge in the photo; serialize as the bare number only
100
